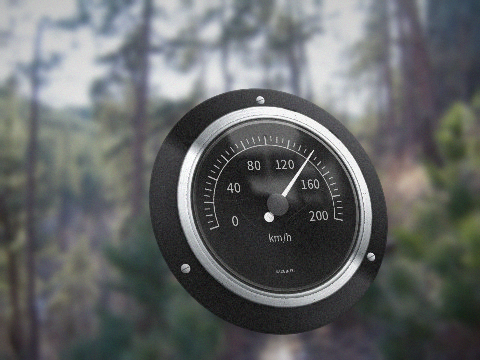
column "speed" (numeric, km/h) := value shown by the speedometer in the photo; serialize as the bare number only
140
